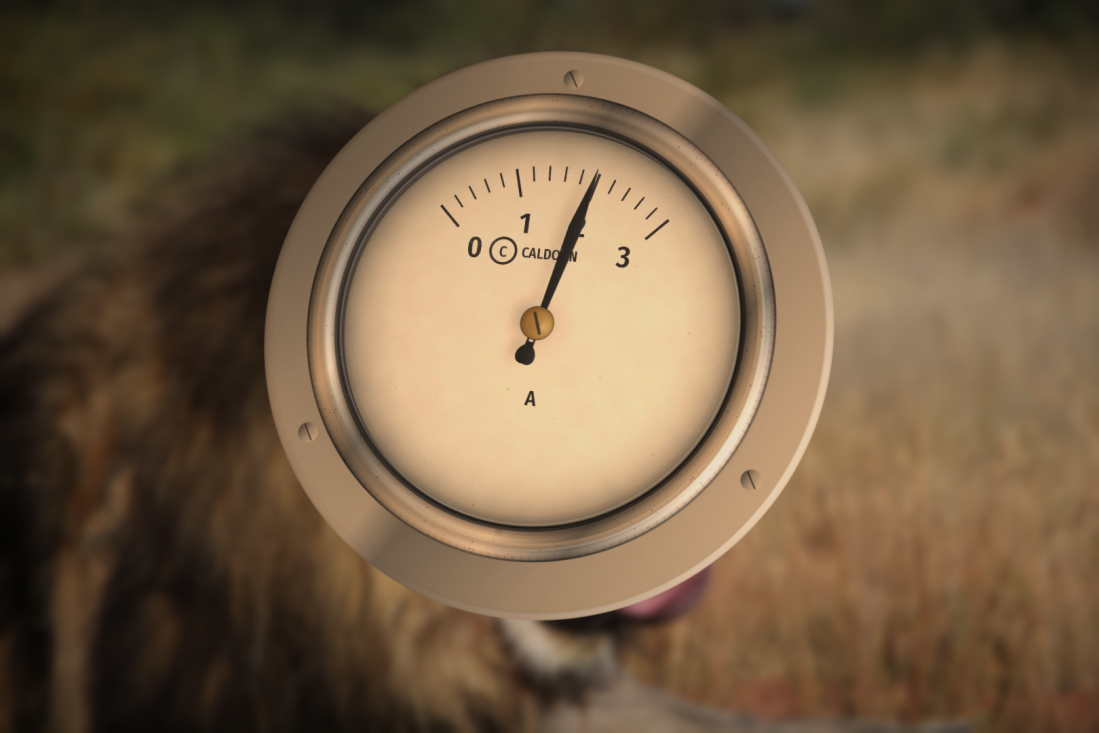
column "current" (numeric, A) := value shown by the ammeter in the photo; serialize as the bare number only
2
